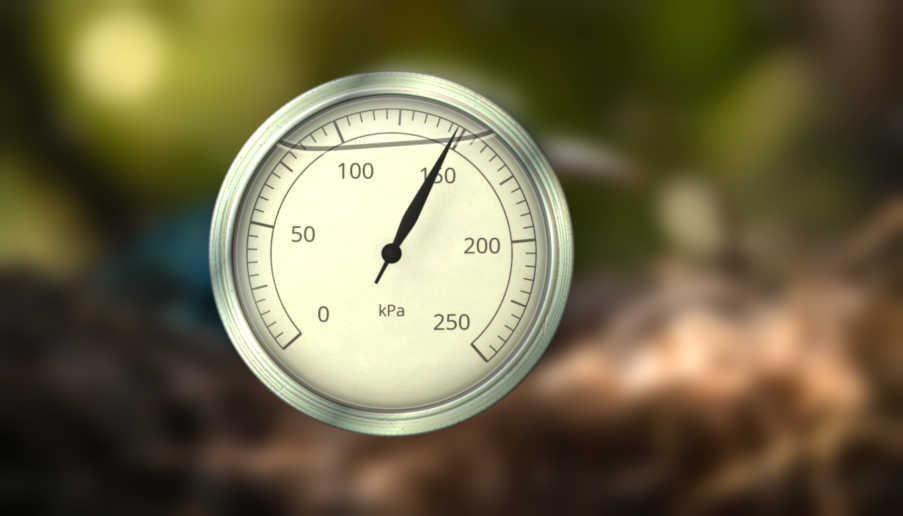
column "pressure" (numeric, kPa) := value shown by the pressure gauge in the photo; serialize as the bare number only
147.5
